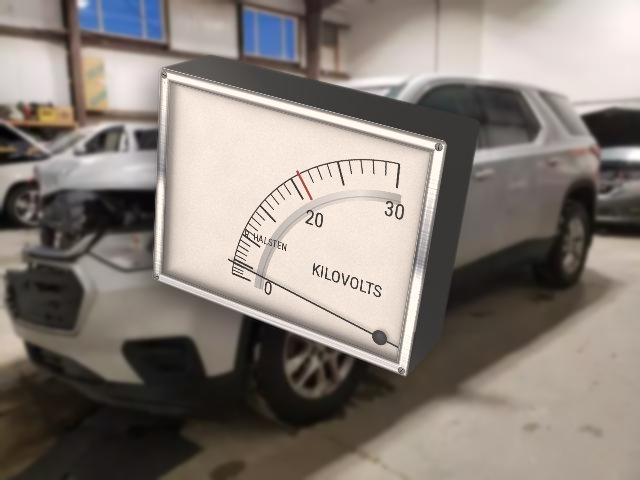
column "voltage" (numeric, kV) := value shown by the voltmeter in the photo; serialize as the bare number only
5
